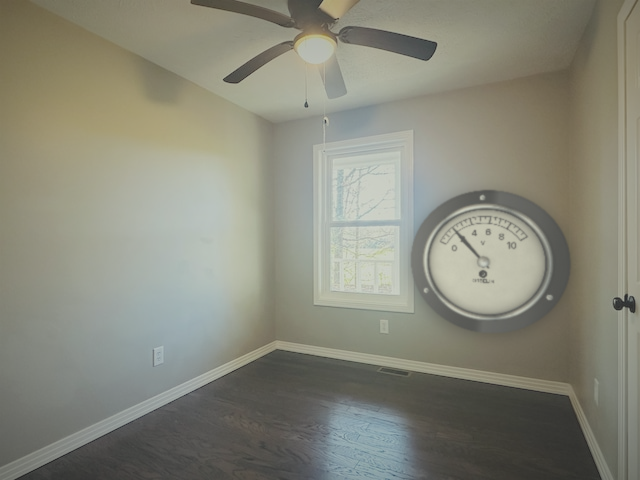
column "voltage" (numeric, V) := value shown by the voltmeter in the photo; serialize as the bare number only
2
